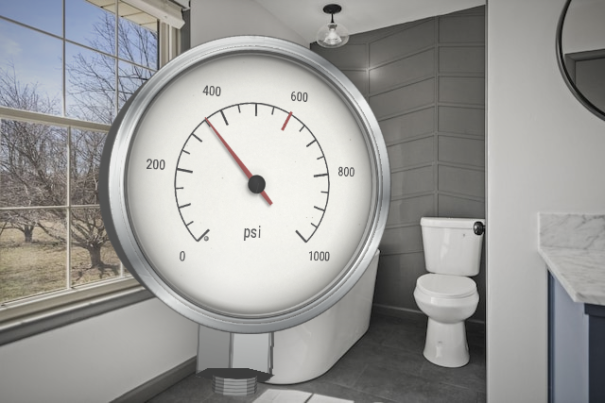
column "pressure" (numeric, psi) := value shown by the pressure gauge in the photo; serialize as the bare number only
350
